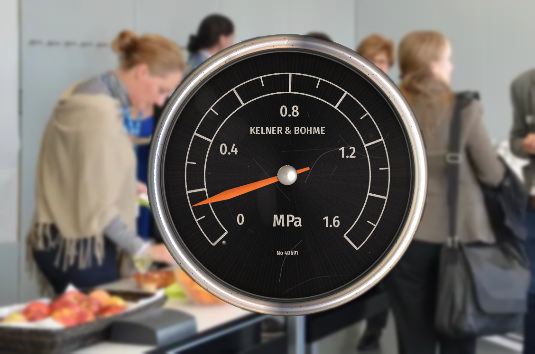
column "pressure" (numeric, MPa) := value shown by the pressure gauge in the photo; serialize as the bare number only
0.15
